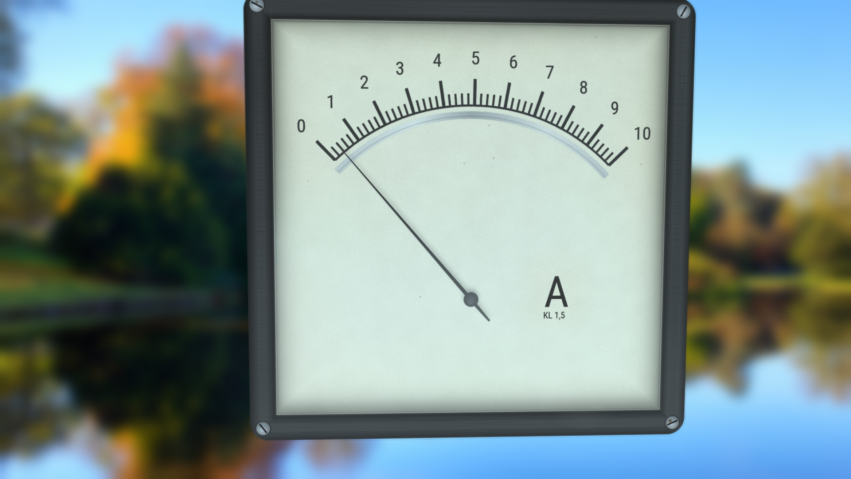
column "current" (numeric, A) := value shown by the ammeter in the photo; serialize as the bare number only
0.4
